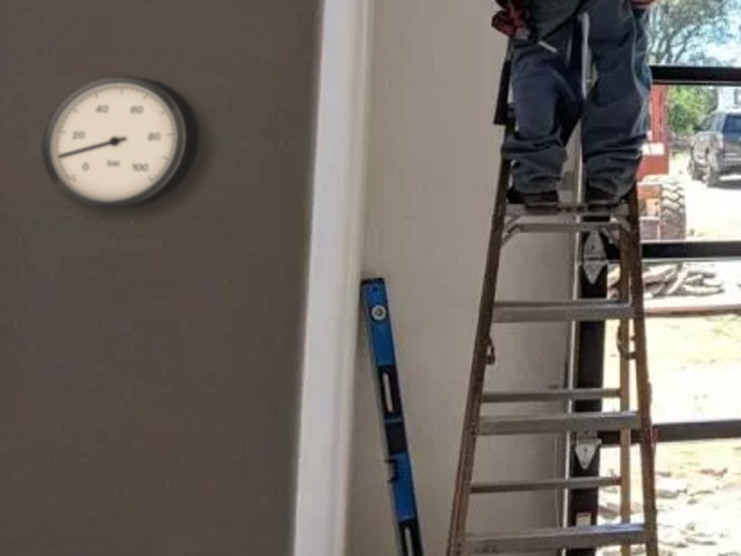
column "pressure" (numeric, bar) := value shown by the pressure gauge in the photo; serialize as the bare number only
10
